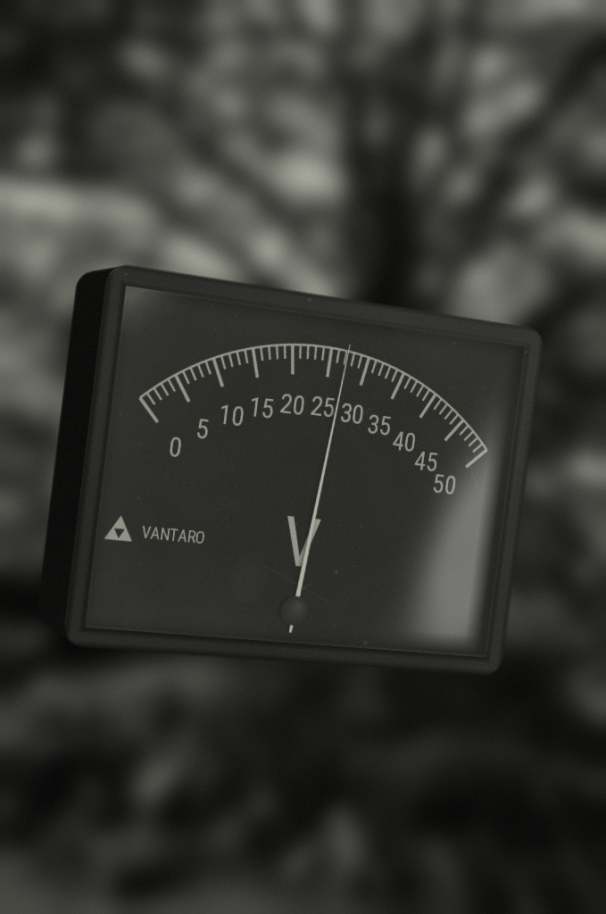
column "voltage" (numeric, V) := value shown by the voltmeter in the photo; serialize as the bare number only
27
